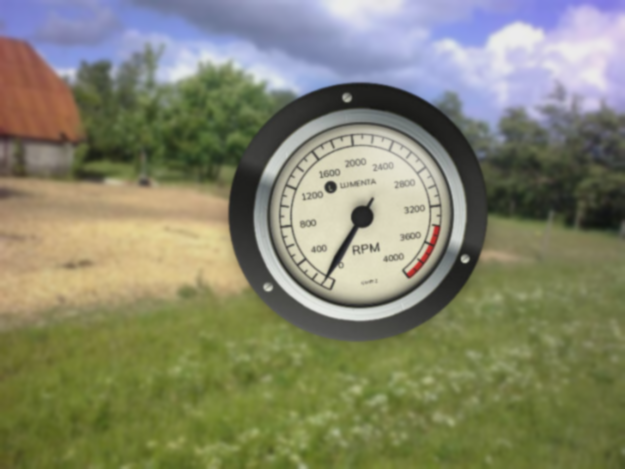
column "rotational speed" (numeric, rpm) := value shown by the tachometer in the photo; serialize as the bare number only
100
